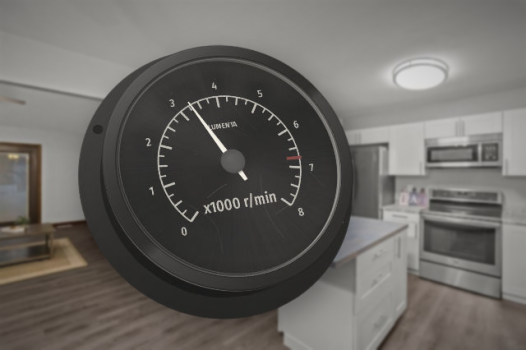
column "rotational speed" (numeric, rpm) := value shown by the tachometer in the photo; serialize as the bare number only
3250
